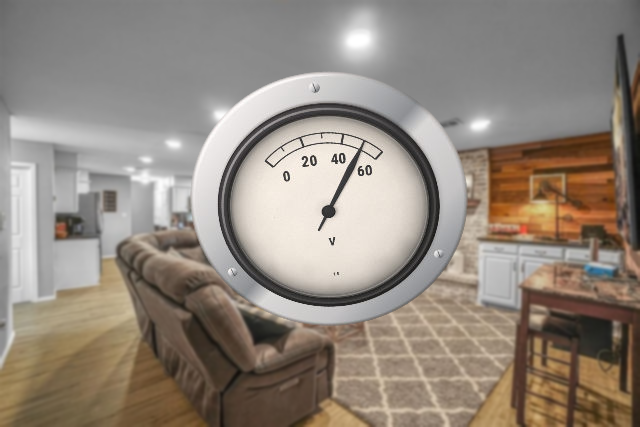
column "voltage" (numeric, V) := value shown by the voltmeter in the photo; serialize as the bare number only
50
